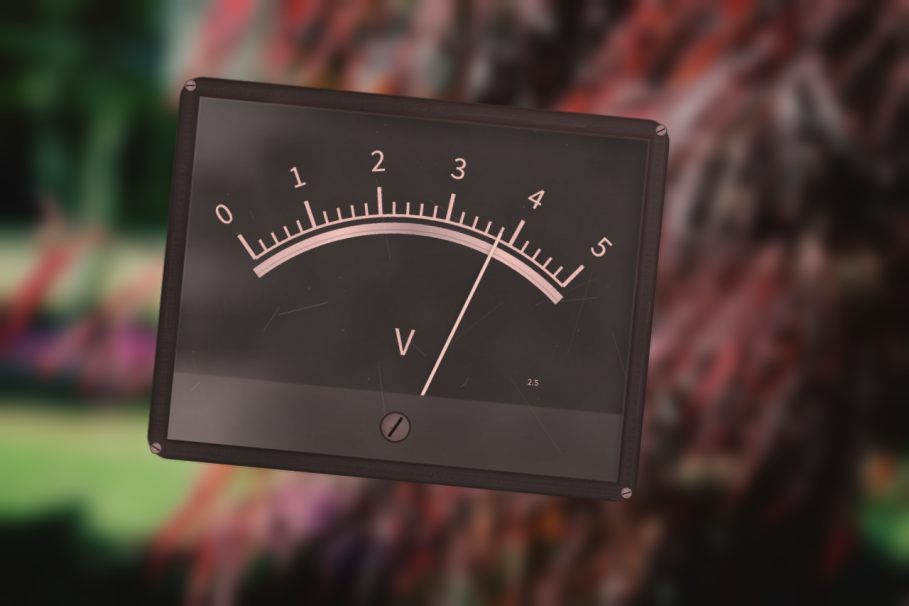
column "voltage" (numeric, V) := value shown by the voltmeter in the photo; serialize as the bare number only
3.8
